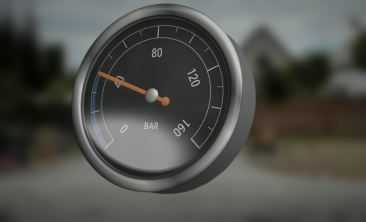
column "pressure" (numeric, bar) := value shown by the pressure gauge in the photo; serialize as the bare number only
40
